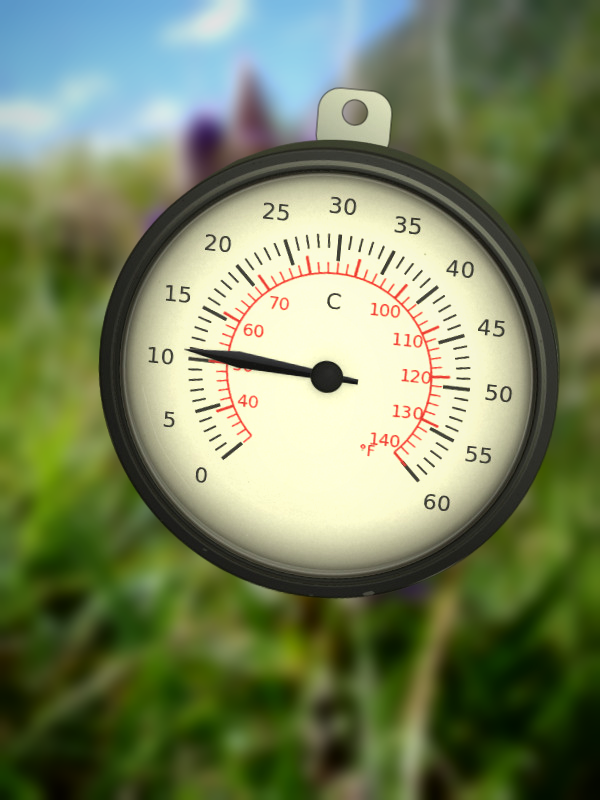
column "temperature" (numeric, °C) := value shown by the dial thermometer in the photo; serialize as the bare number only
11
